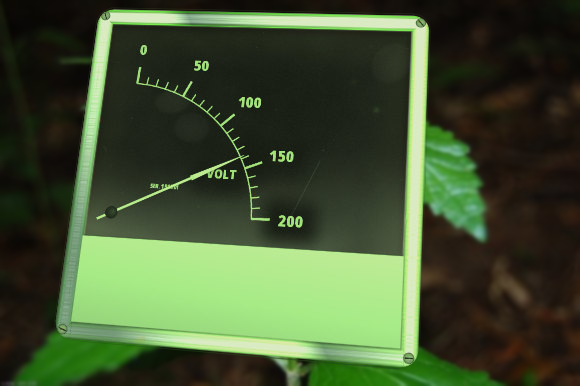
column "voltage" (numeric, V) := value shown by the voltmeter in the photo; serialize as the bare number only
140
